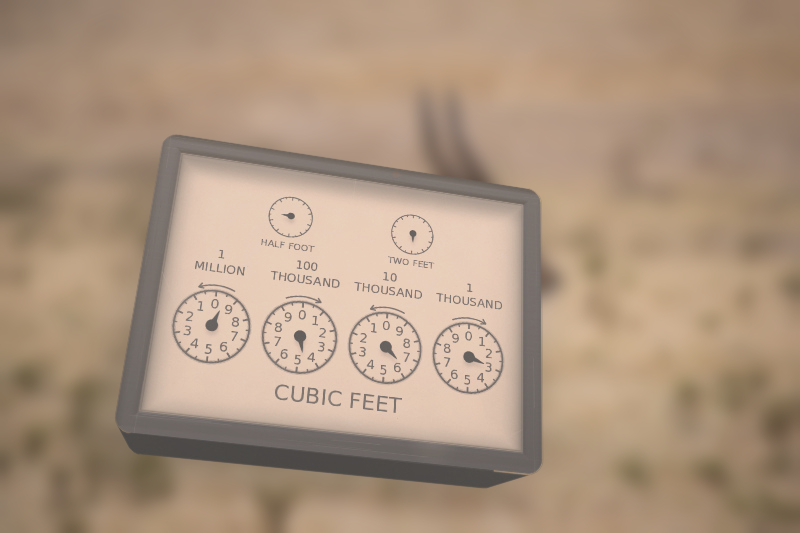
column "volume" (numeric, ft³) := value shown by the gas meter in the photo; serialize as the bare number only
946300
